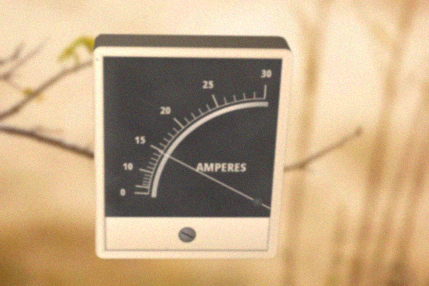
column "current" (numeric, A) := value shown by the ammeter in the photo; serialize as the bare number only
15
